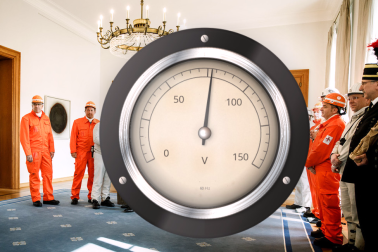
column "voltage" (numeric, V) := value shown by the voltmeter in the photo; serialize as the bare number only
77.5
